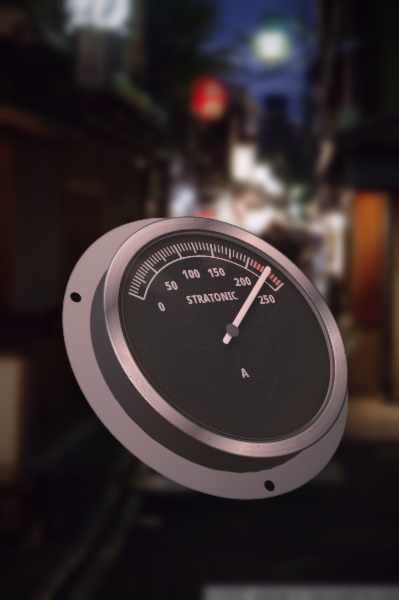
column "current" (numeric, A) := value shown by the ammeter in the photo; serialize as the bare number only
225
